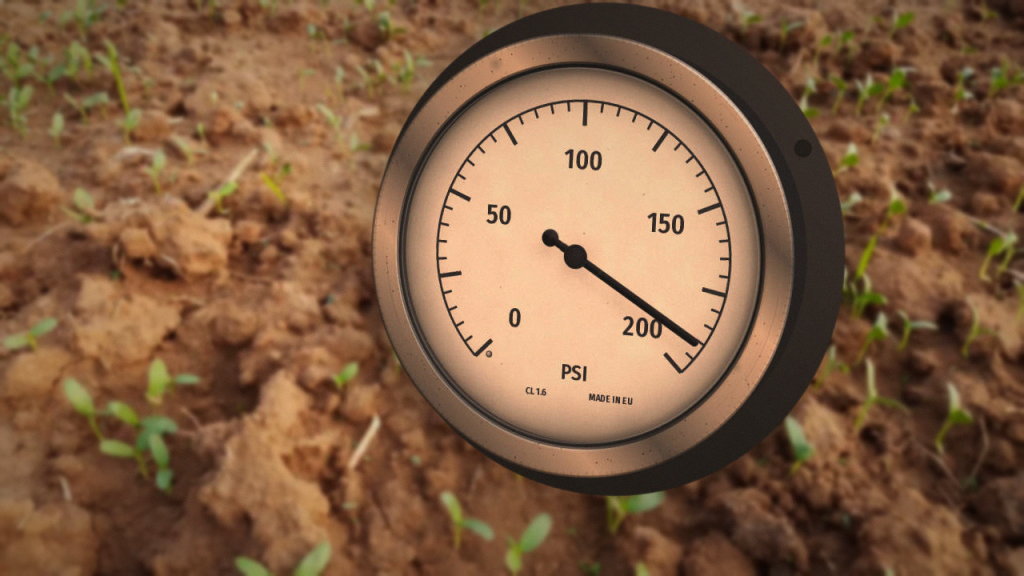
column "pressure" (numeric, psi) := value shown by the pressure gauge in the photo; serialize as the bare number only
190
